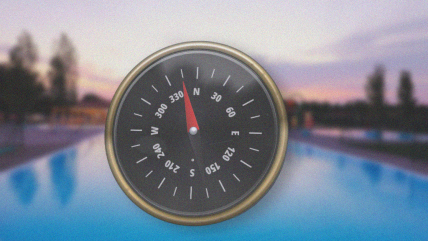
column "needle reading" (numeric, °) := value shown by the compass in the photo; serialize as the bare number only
345
